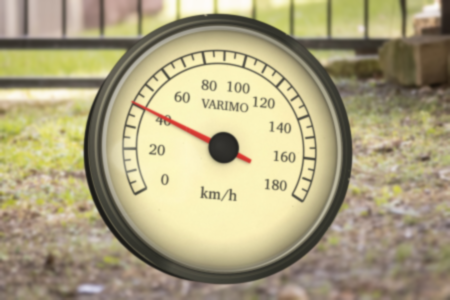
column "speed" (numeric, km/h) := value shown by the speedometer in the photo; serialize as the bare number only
40
